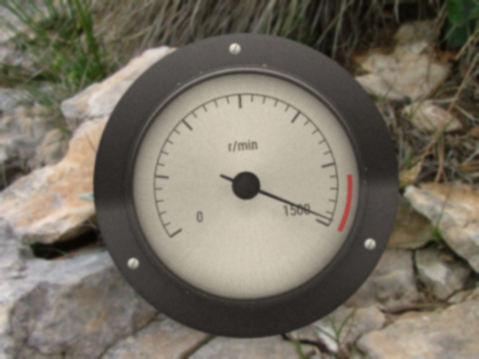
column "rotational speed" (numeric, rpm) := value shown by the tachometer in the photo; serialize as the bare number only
1475
